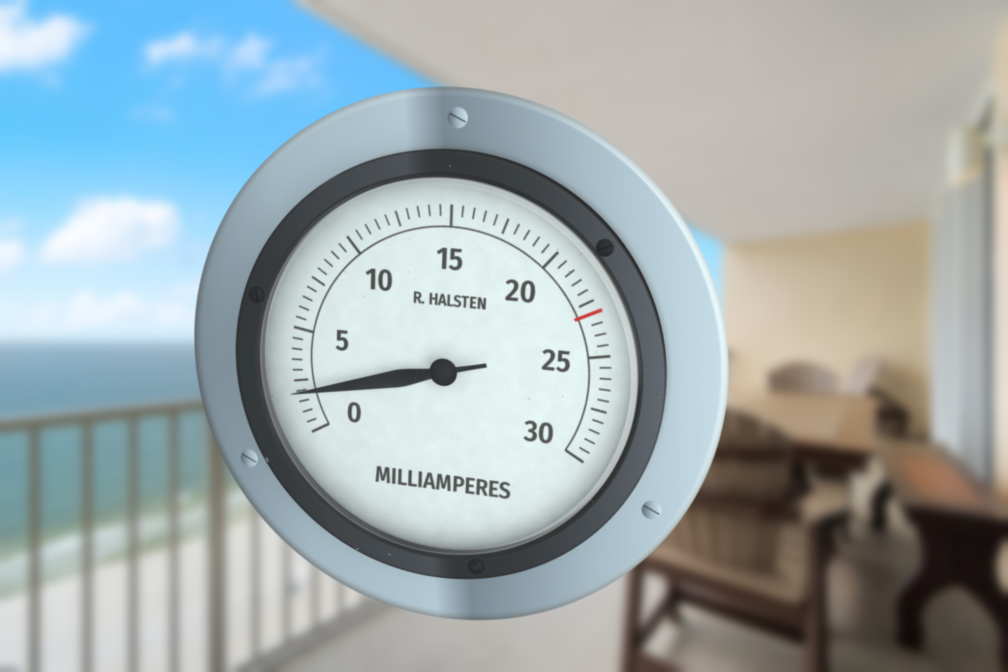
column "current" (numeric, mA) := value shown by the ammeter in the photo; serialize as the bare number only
2
